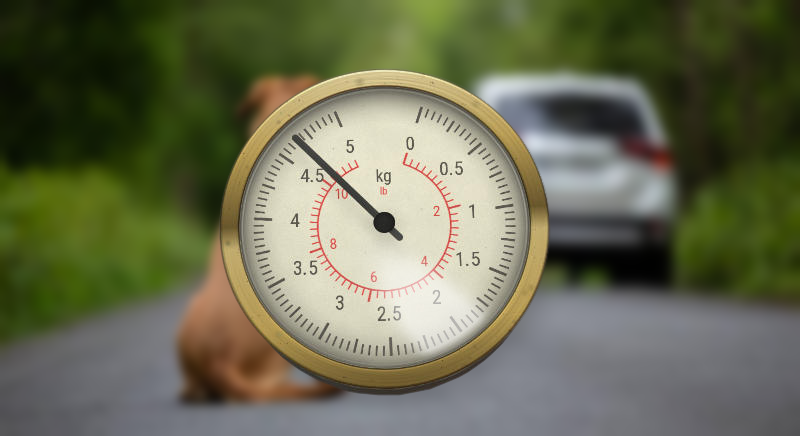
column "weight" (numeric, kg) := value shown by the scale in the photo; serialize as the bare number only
4.65
